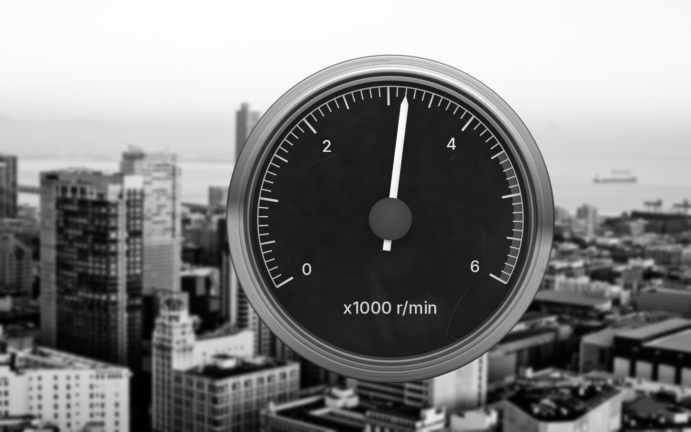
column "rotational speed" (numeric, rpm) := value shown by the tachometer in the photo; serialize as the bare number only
3200
